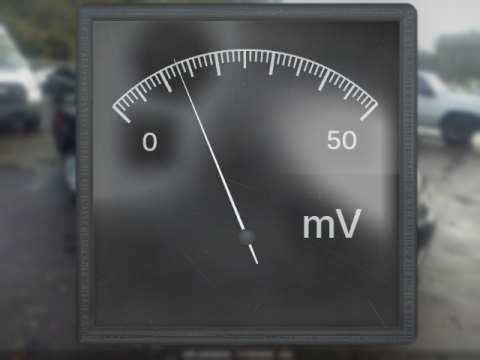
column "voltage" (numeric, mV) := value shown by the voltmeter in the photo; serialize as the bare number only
13
